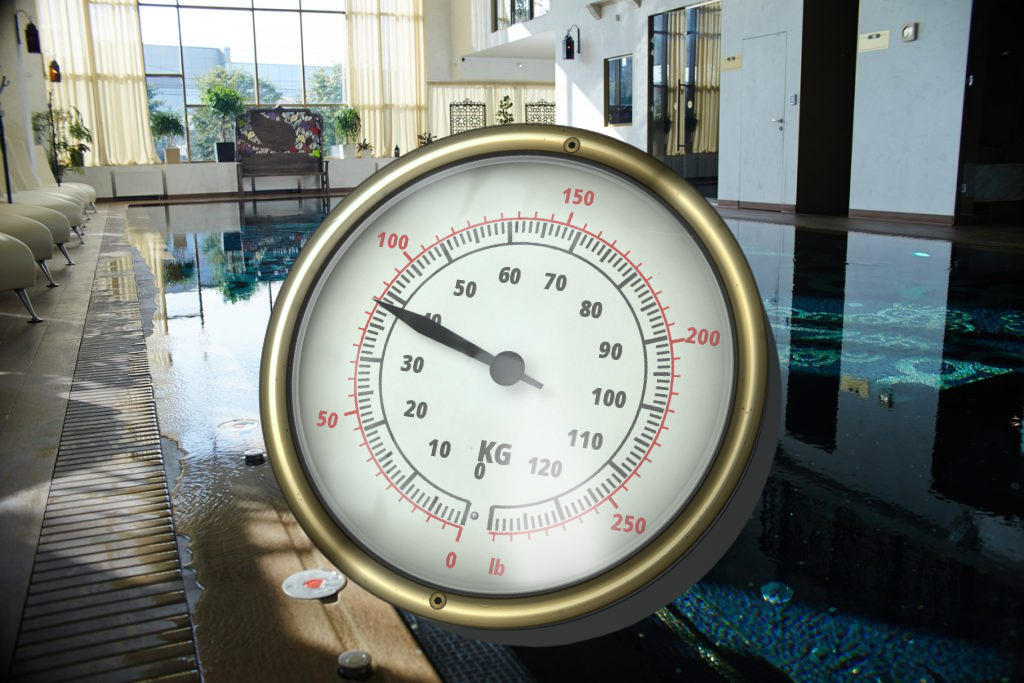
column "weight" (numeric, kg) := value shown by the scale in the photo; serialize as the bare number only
38
